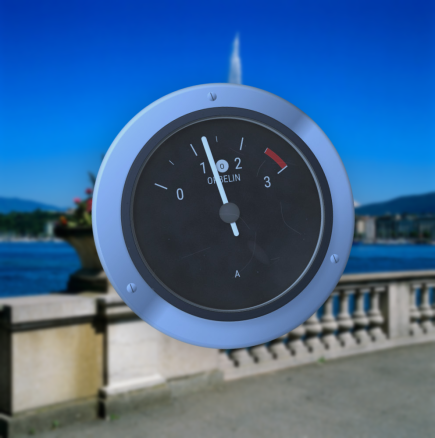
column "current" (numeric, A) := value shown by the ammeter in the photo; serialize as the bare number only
1.25
